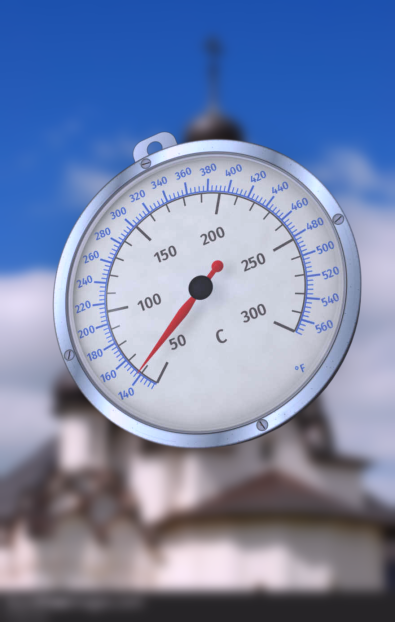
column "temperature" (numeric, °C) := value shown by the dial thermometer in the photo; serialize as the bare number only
60
